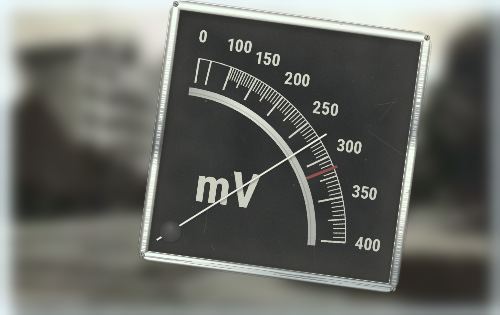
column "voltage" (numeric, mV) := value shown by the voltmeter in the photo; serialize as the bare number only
275
